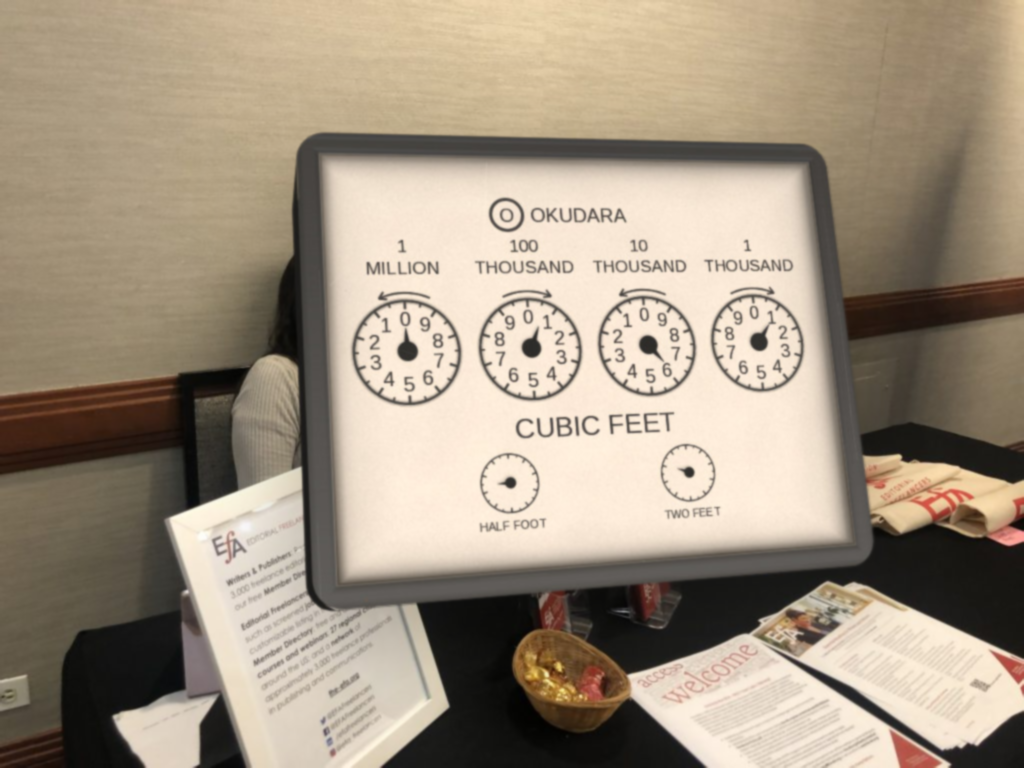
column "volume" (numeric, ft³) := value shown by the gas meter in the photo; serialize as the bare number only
6100
